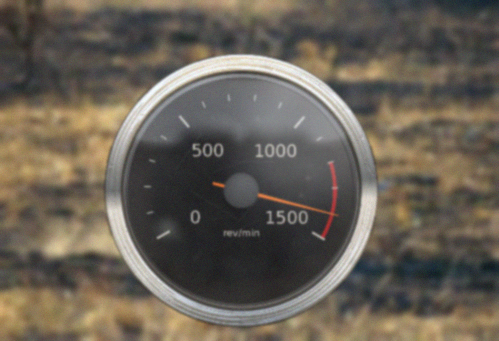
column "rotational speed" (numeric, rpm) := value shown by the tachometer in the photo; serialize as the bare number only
1400
